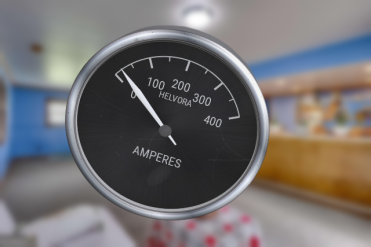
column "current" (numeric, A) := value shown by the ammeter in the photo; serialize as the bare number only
25
